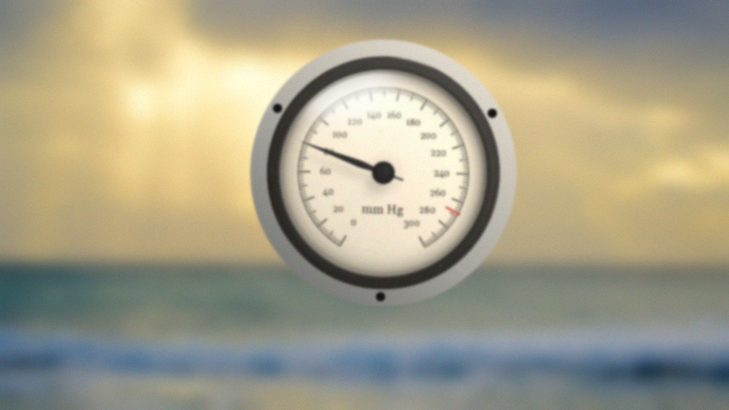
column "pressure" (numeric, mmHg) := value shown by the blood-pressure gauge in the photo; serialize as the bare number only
80
